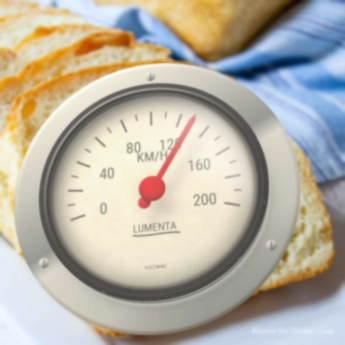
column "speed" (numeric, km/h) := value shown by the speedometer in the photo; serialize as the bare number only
130
